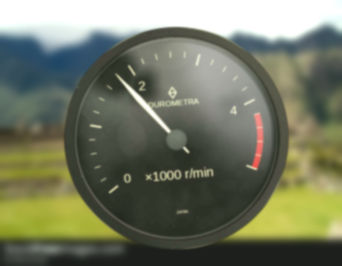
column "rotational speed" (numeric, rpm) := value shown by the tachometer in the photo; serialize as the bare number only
1800
